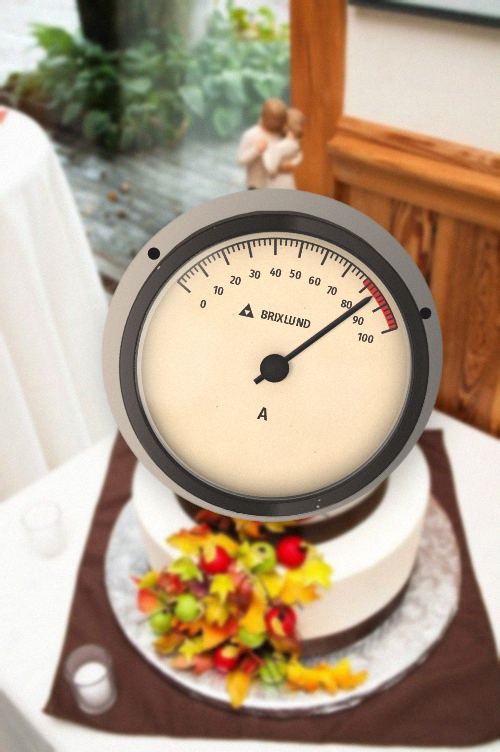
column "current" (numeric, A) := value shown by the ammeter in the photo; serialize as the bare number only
84
